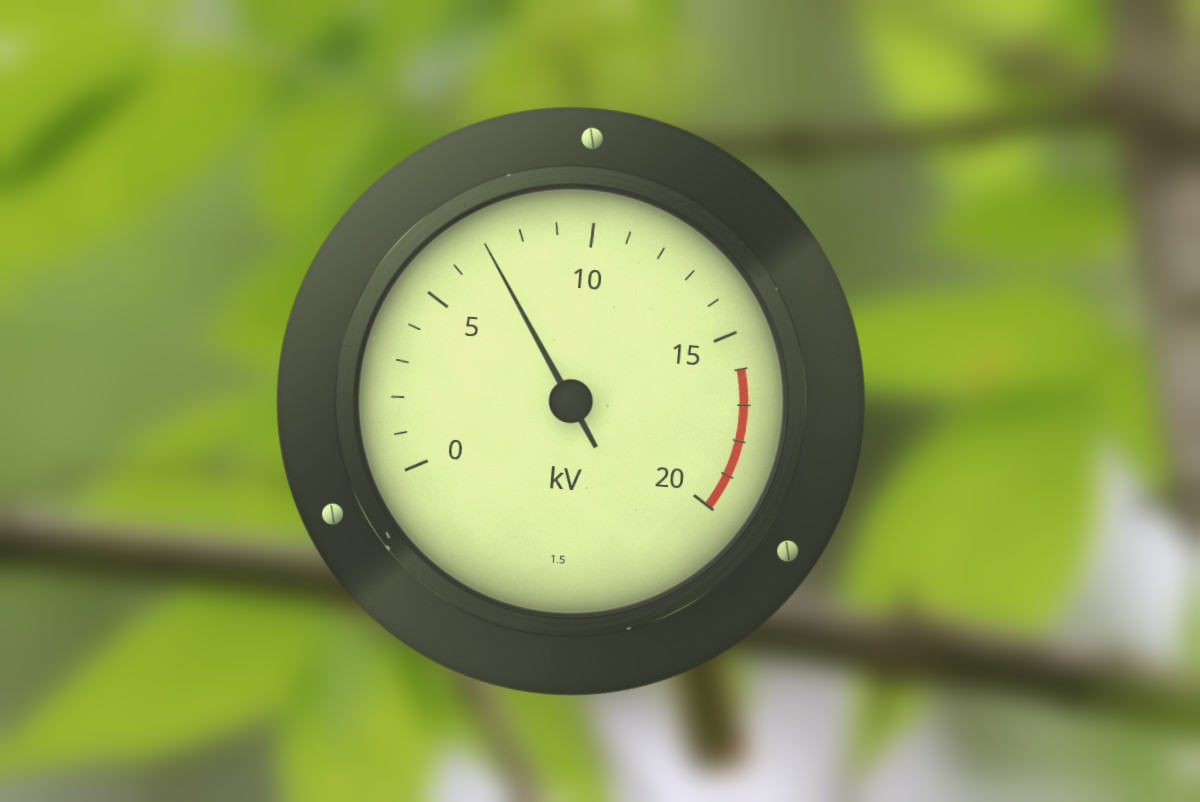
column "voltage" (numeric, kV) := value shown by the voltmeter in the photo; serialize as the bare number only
7
